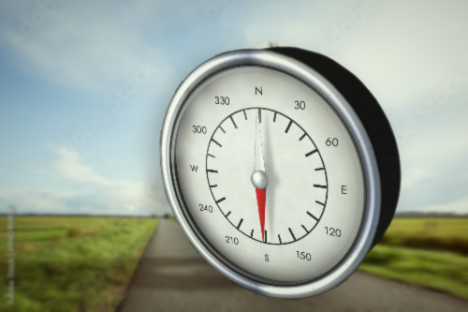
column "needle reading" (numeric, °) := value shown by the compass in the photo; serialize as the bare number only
180
